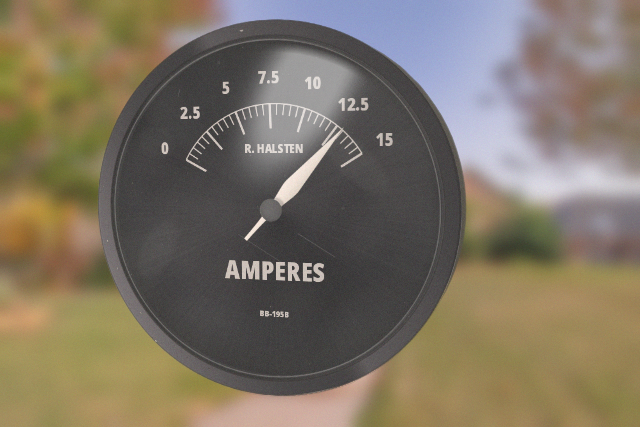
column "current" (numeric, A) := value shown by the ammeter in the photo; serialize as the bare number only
13
